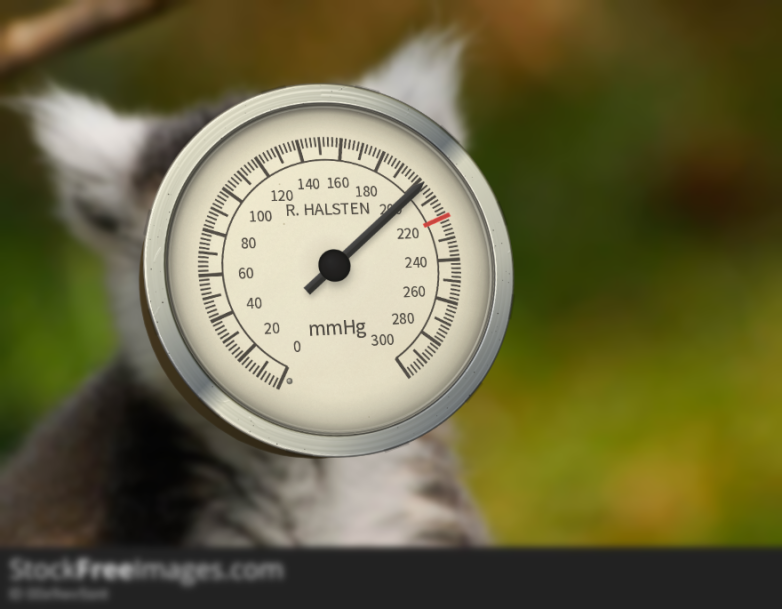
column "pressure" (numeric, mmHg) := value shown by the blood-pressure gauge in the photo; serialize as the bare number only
202
